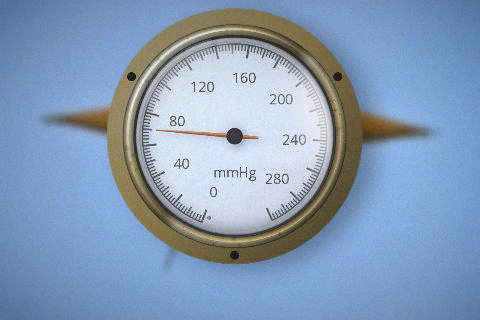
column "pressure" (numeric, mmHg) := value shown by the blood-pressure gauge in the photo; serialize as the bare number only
70
